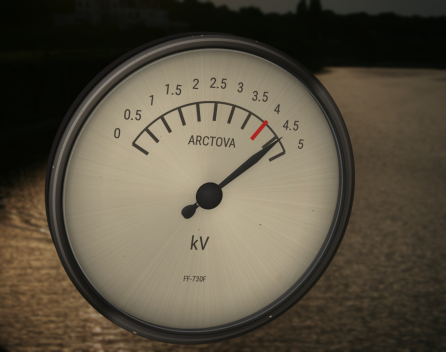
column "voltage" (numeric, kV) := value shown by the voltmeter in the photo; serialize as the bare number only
4.5
